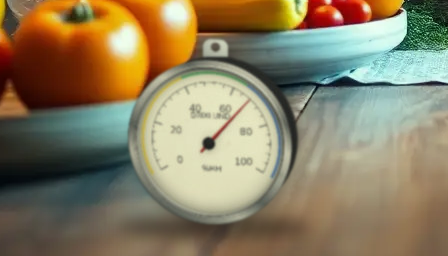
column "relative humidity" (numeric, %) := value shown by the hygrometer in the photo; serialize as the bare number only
68
